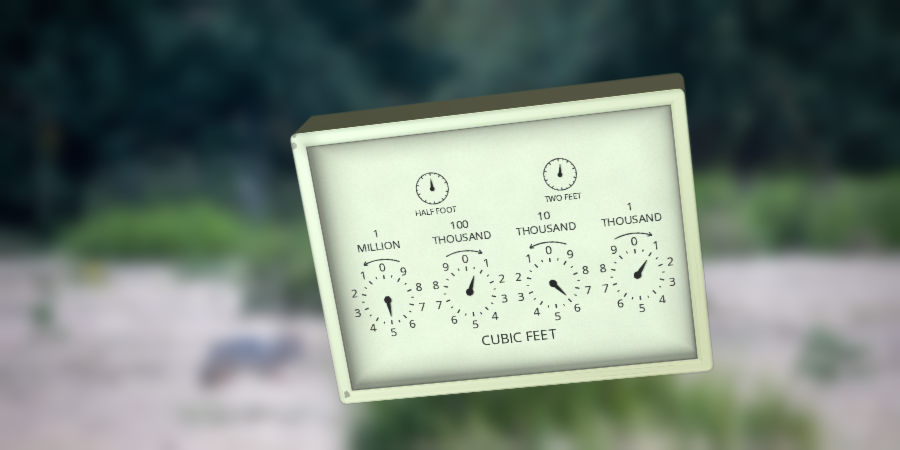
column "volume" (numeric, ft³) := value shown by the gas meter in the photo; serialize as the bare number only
506100
